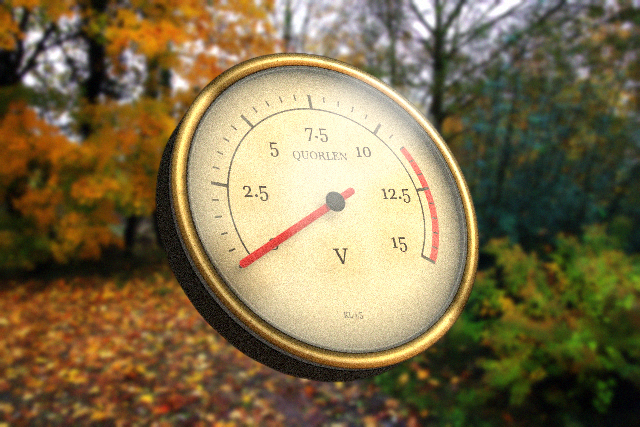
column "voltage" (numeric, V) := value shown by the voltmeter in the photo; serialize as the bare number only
0
